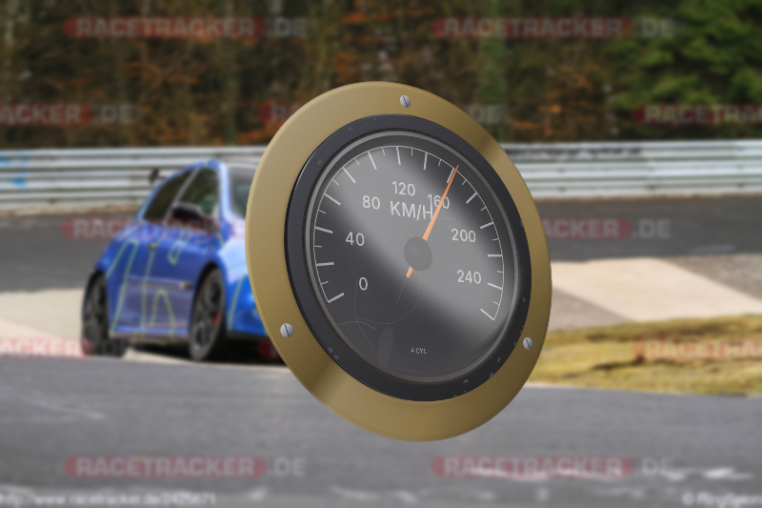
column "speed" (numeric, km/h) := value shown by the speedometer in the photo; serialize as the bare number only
160
